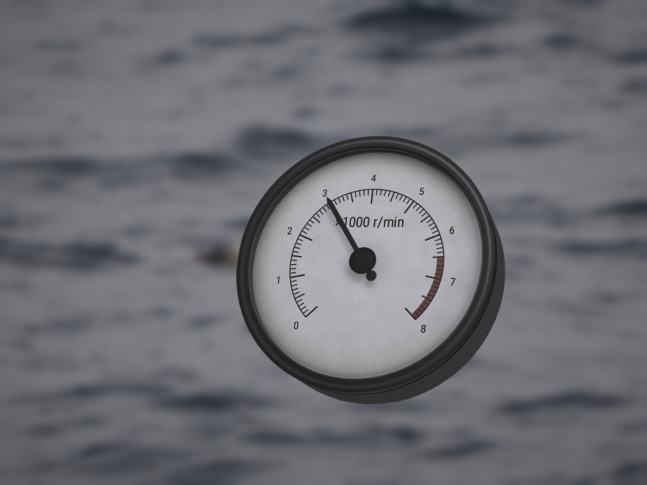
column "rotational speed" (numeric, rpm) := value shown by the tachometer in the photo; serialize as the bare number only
3000
